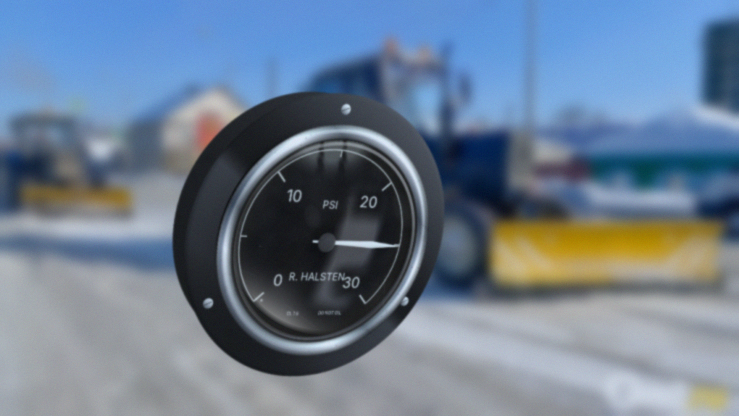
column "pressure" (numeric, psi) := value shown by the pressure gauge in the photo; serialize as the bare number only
25
